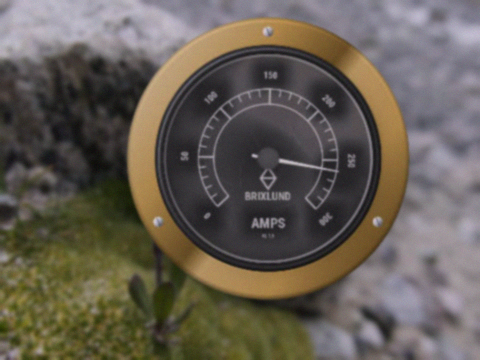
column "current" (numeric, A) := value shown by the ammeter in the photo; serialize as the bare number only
260
